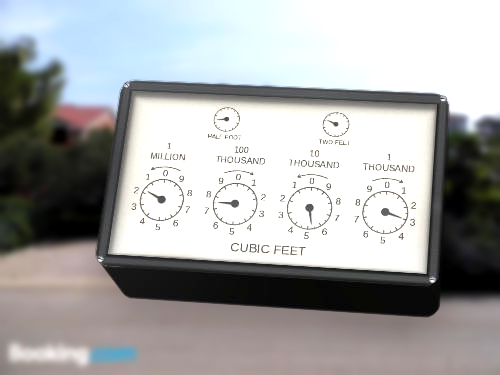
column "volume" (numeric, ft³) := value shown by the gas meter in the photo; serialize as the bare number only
175300
